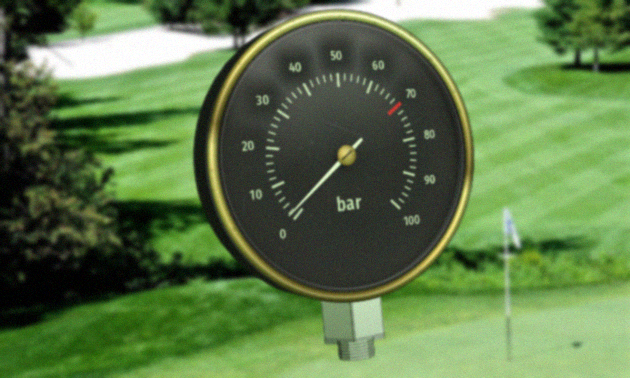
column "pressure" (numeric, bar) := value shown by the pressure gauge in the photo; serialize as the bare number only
2
